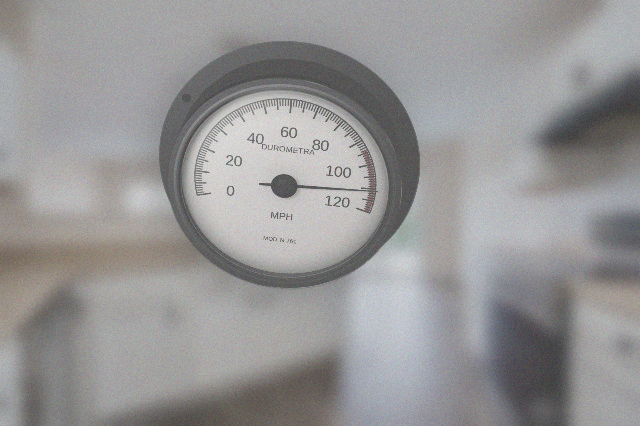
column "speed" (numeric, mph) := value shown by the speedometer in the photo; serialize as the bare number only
110
